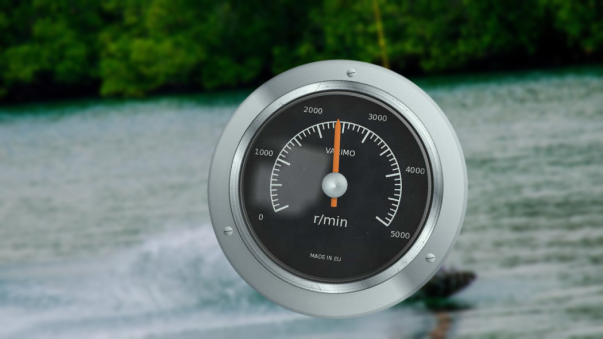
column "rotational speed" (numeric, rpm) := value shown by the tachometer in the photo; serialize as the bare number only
2400
